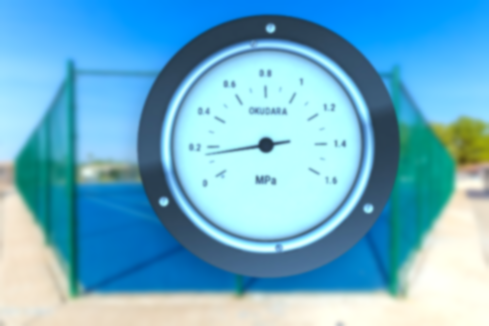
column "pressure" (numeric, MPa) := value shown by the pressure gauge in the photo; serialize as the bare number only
0.15
